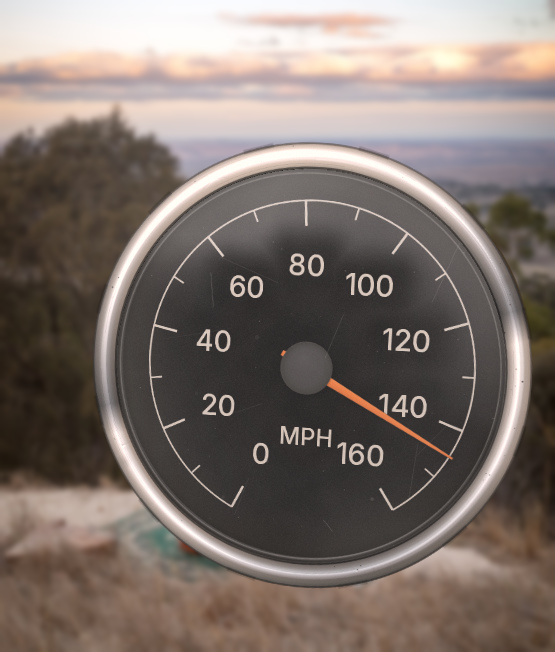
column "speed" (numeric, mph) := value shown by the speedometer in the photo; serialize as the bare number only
145
